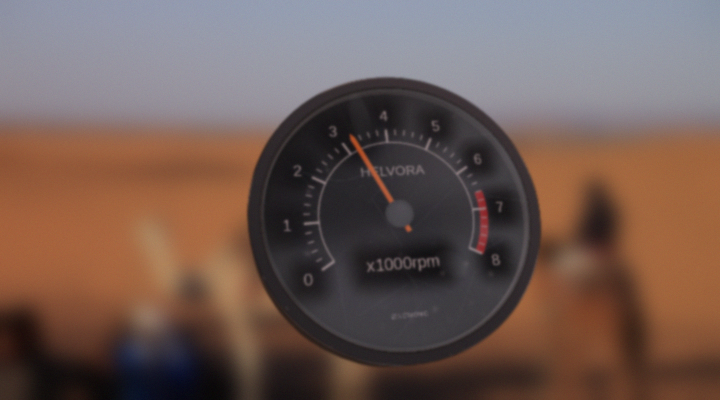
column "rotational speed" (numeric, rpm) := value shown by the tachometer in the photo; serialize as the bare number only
3200
